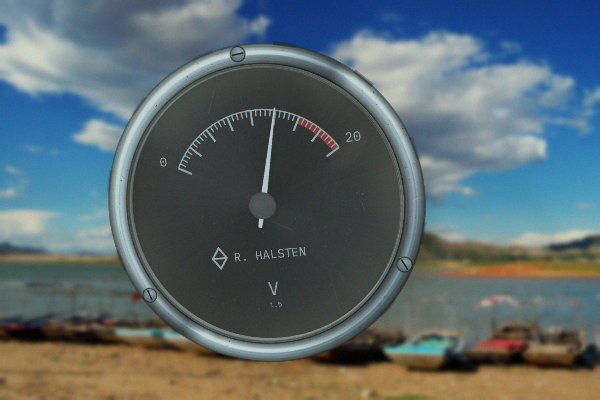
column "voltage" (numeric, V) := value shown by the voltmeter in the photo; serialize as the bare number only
12.5
